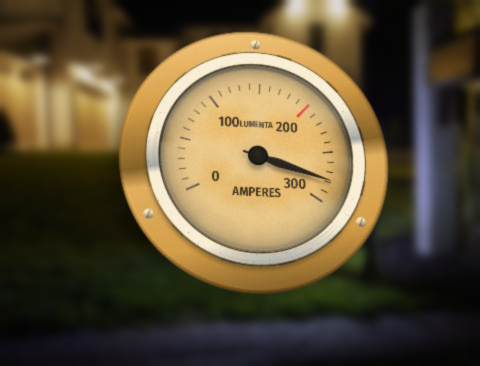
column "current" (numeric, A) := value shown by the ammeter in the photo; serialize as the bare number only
280
